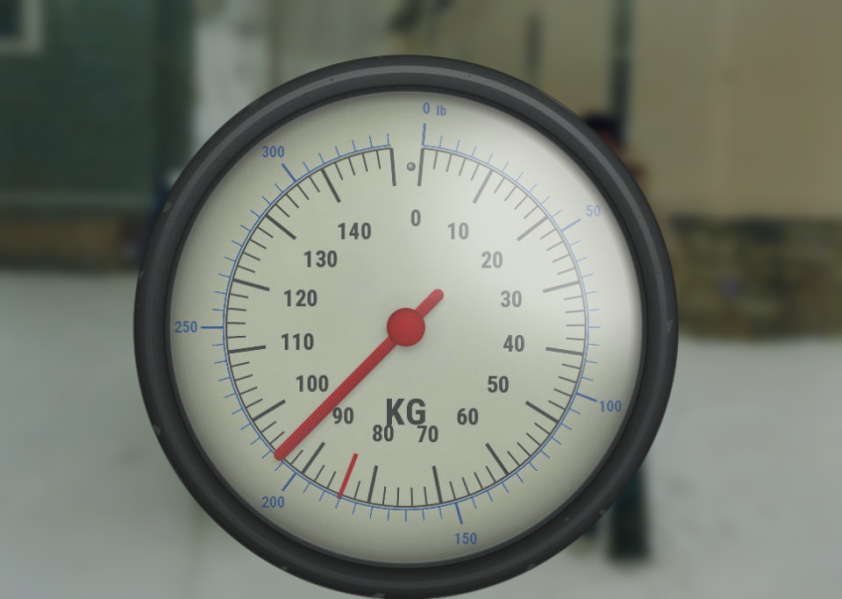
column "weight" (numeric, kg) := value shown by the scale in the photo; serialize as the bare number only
94
